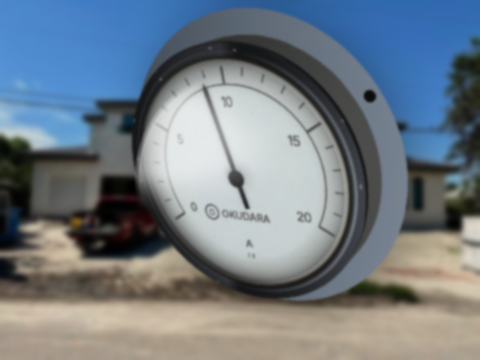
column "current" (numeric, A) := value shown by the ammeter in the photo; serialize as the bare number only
9
